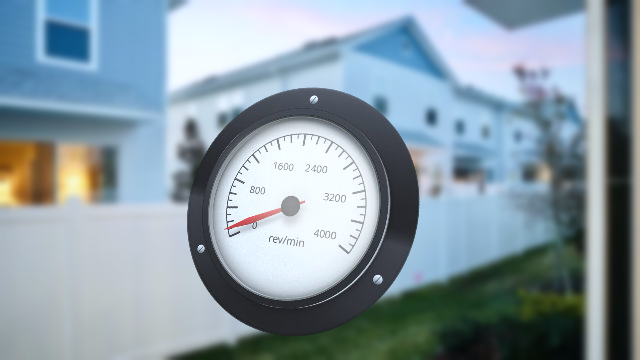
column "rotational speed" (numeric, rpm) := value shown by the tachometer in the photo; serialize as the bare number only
100
